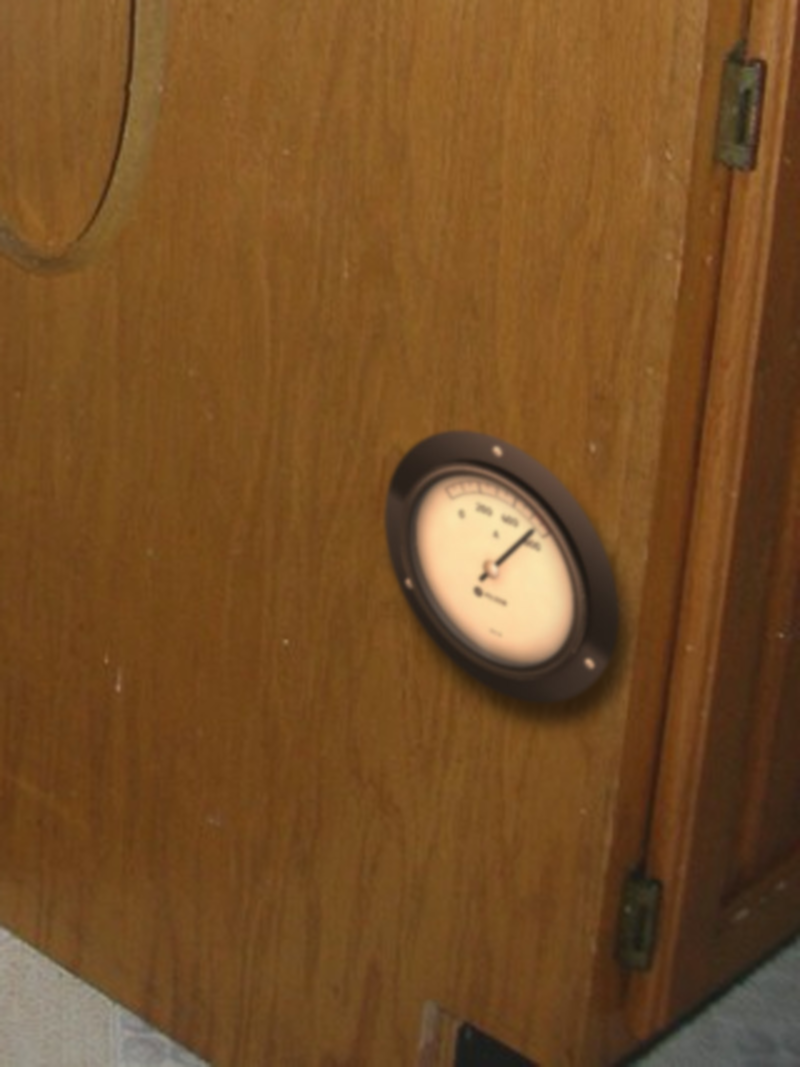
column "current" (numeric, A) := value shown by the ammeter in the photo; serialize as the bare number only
550
